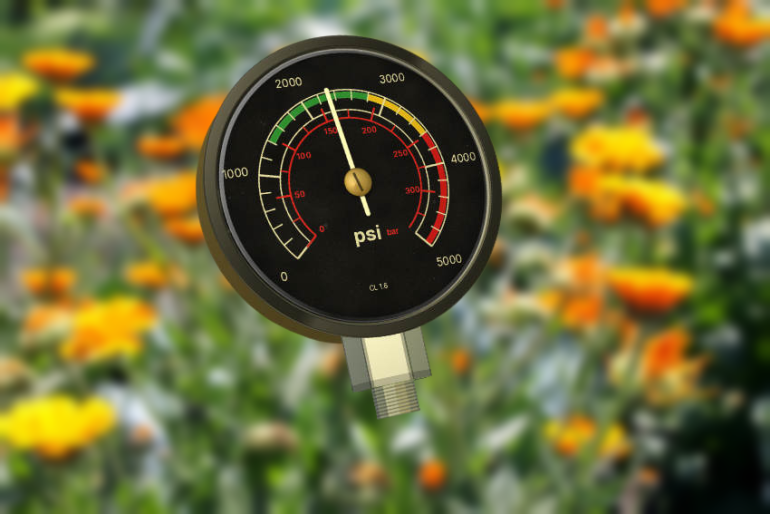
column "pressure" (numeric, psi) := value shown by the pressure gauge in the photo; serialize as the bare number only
2300
